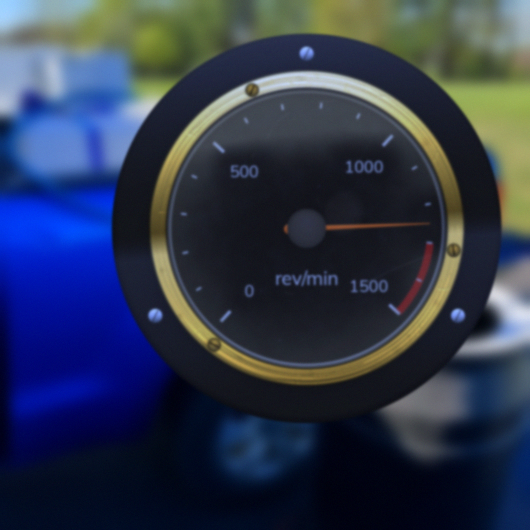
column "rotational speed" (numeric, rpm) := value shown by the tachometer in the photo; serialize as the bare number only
1250
